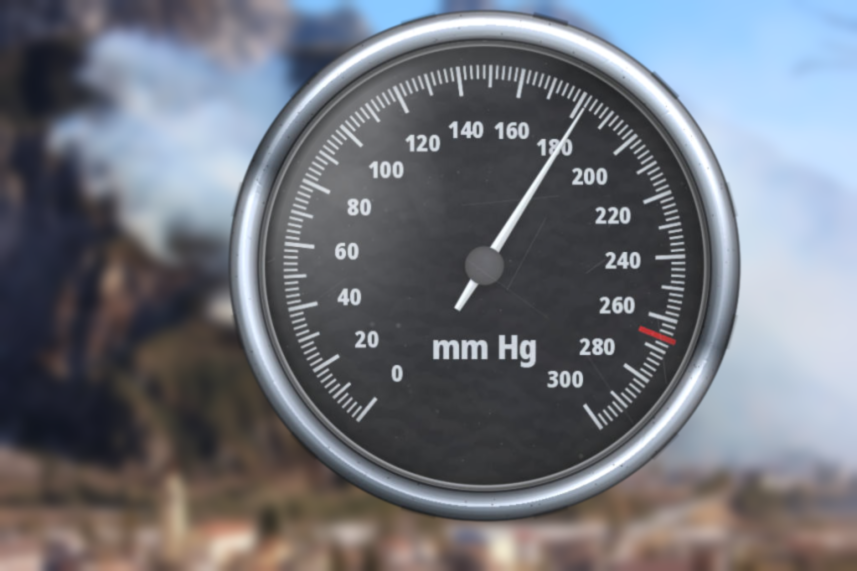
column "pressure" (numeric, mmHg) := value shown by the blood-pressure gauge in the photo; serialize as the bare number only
182
